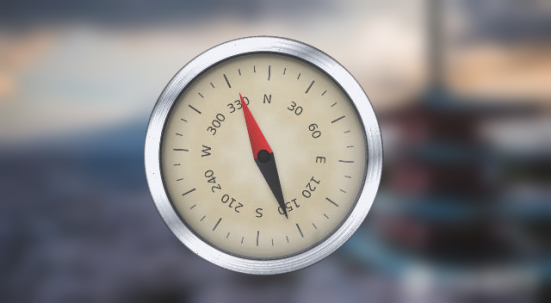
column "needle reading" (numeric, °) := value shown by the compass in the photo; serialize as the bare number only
335
